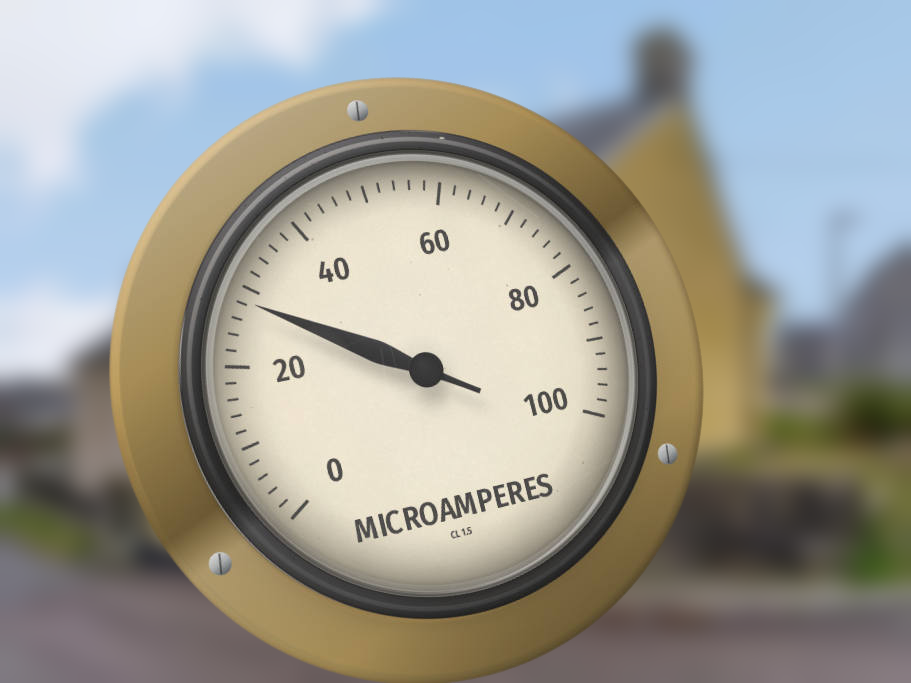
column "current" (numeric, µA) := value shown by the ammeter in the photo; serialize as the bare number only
28
